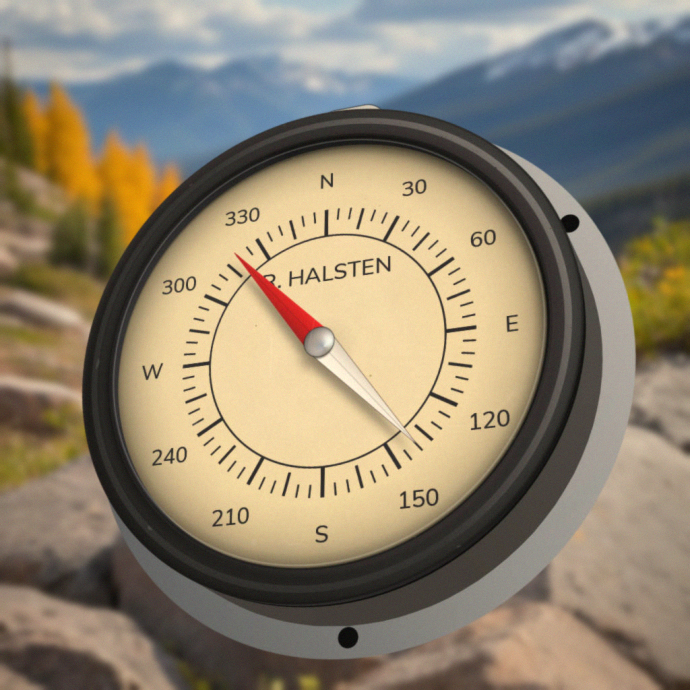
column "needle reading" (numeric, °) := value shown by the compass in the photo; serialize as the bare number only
320
